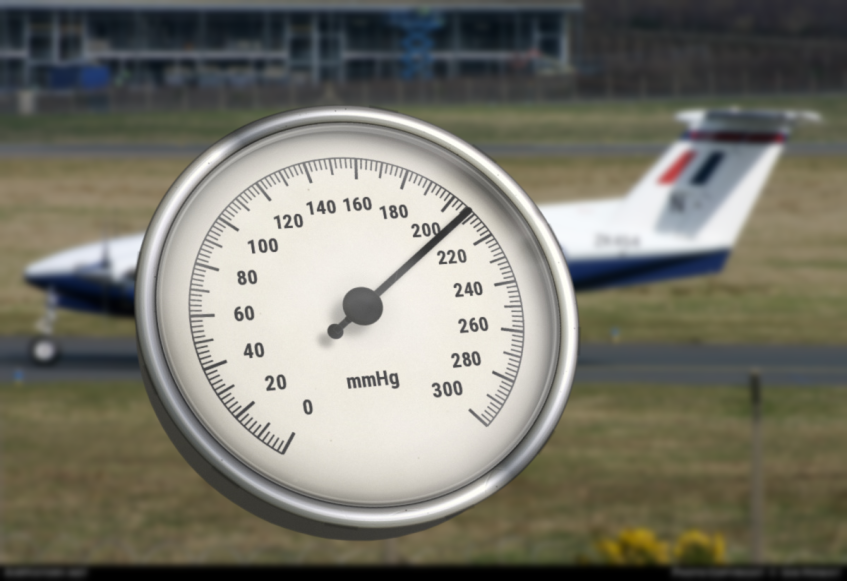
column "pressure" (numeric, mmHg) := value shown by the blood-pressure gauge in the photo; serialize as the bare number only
208
